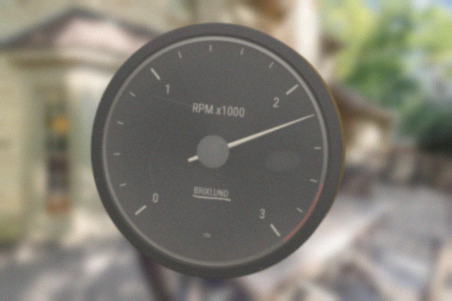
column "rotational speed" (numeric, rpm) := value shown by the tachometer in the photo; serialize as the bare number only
2200
